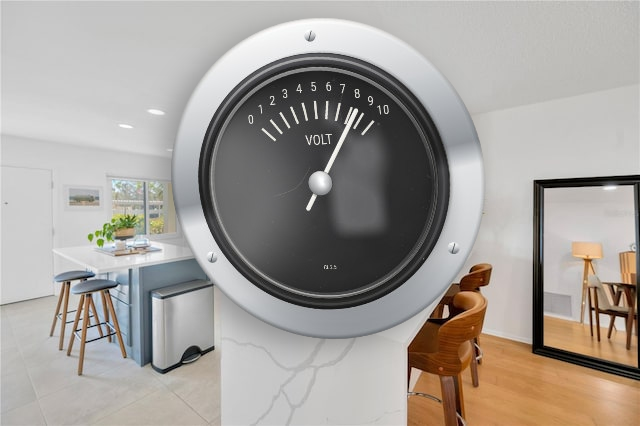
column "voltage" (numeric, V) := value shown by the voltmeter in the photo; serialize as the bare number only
8.5
